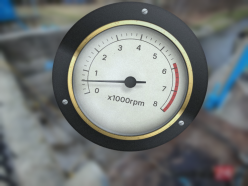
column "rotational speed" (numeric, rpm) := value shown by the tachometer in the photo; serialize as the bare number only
600
